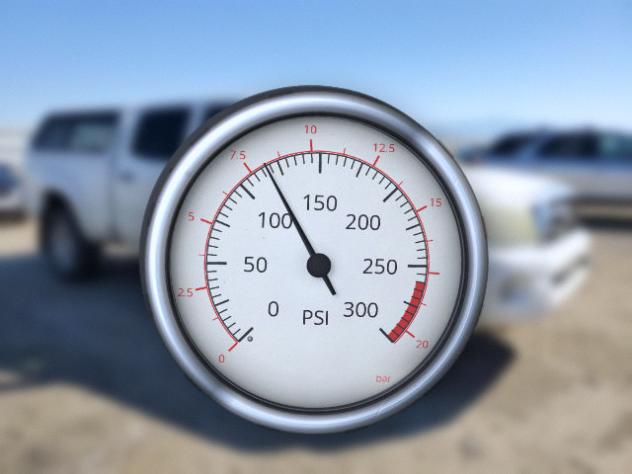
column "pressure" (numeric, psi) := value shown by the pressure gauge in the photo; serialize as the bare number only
117.5
